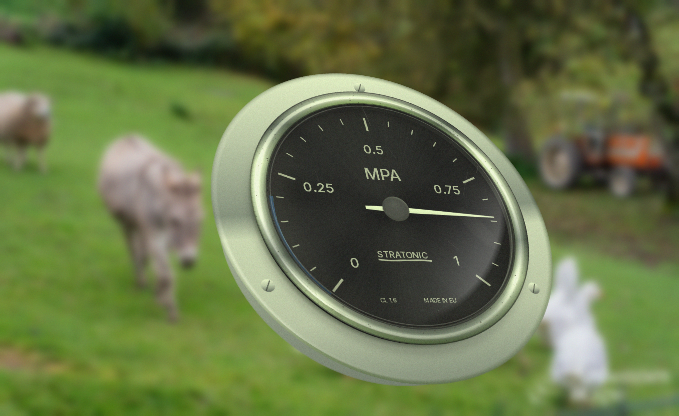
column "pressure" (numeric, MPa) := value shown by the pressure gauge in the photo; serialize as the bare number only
0.85
